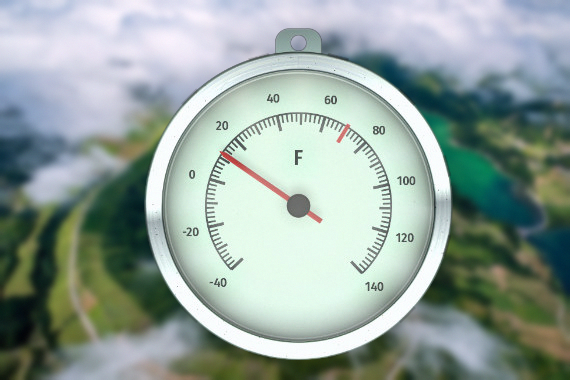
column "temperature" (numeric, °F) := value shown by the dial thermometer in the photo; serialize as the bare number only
12
